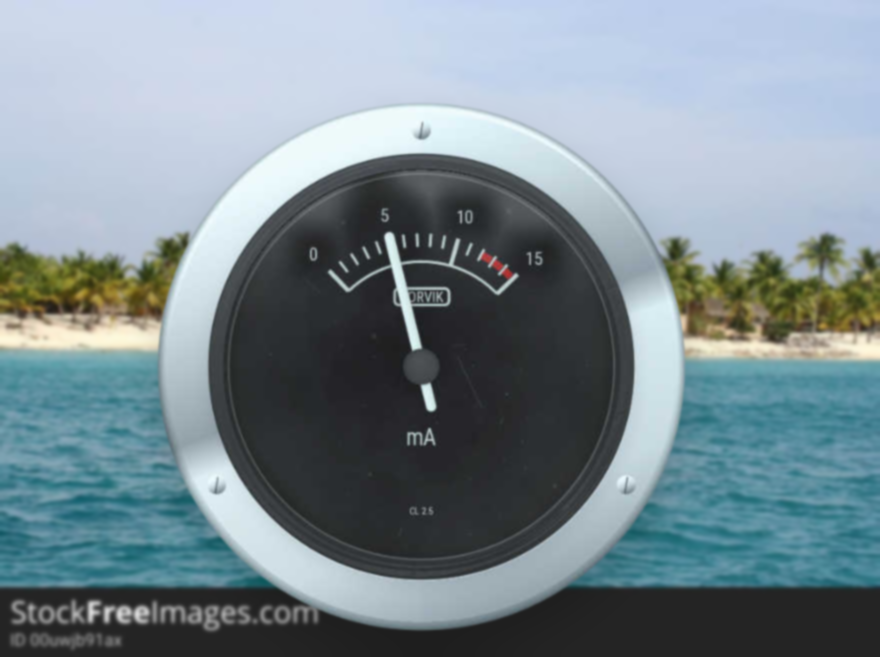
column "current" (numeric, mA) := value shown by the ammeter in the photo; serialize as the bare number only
5
